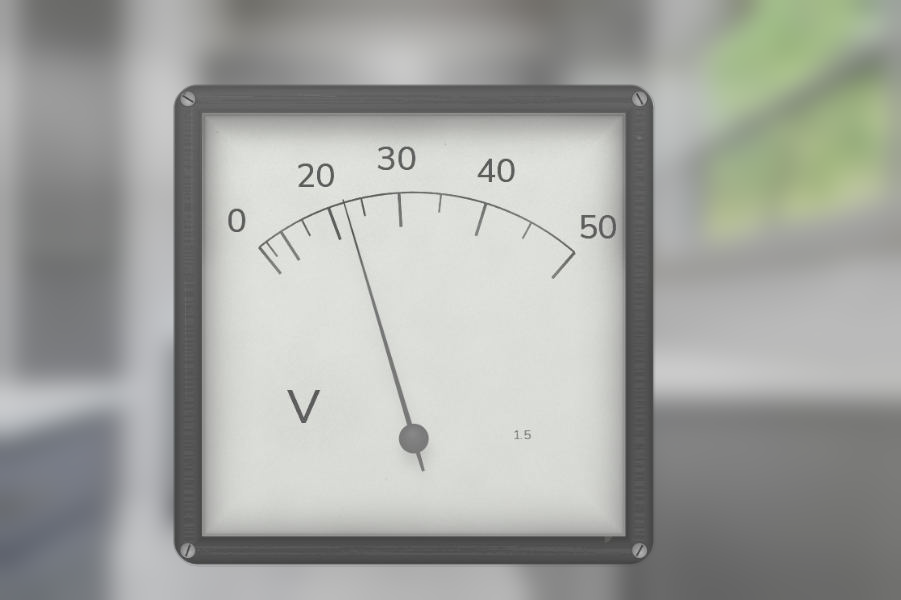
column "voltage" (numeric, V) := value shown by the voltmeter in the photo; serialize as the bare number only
22.5
